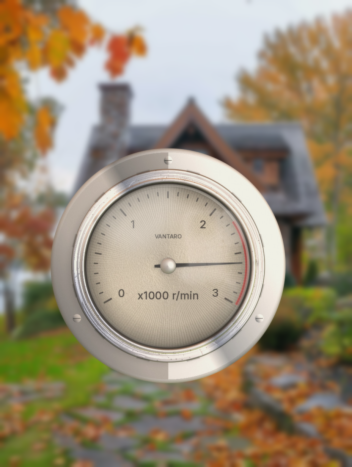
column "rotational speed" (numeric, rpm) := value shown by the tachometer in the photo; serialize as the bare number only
2600
